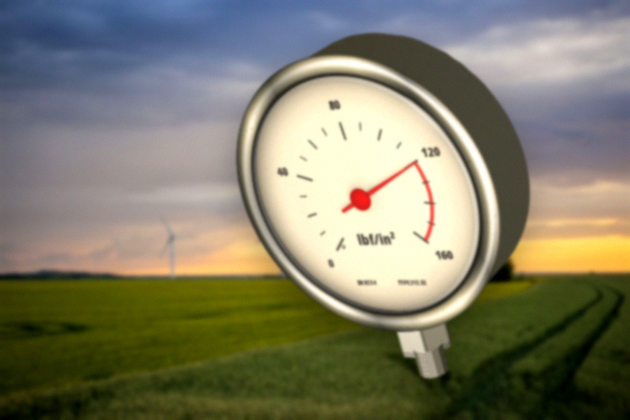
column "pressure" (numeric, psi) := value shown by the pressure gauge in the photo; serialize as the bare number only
120
